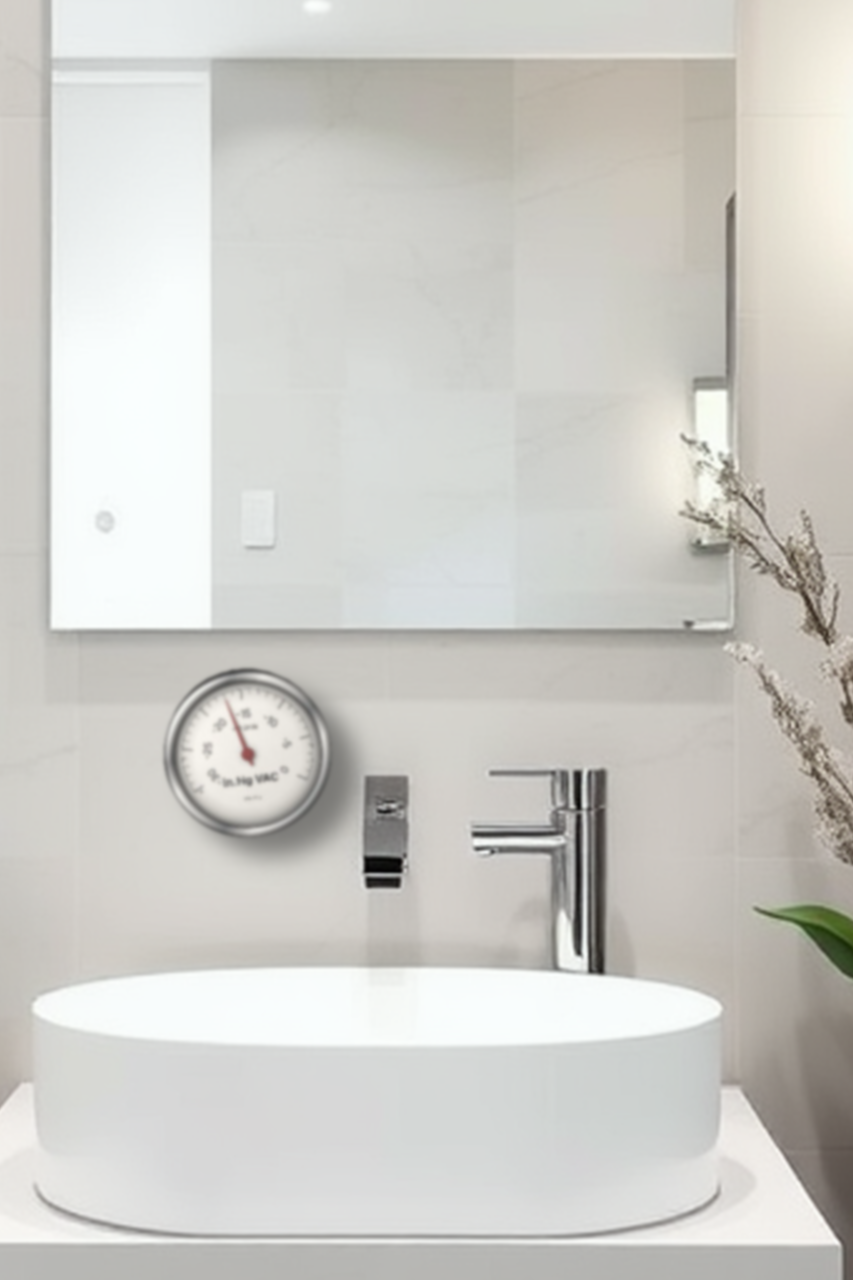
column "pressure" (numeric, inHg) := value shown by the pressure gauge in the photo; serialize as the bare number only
-17
